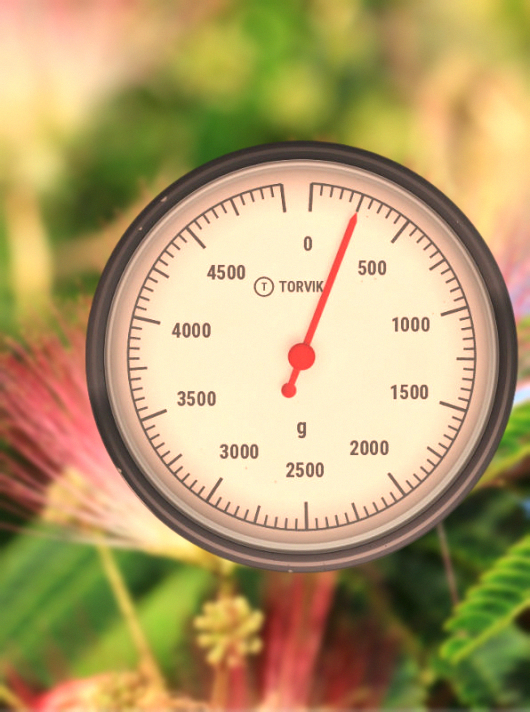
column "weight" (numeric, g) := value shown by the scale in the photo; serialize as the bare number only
250
